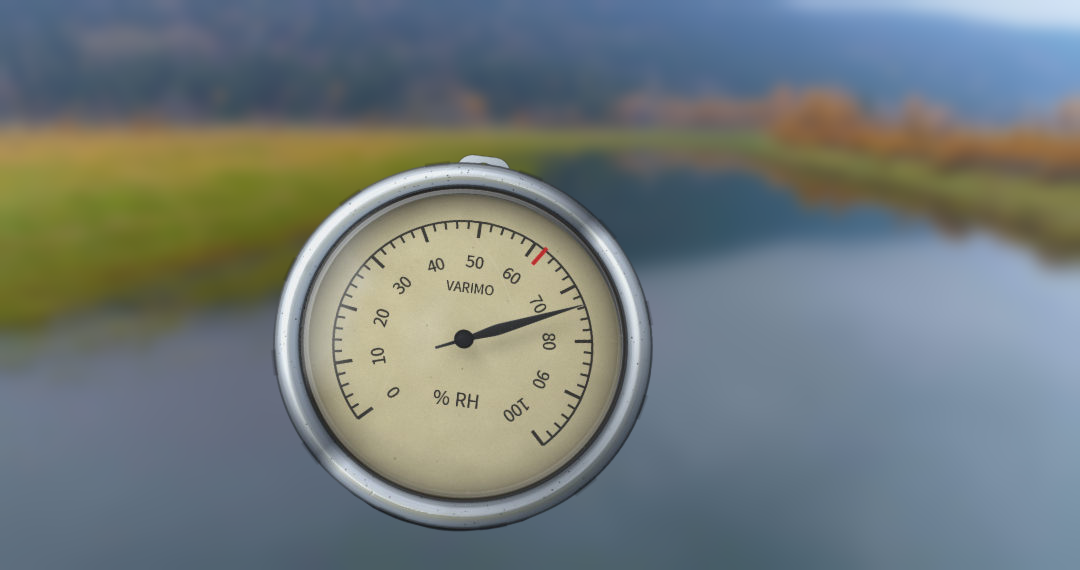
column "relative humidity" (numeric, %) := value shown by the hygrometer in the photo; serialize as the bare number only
74
